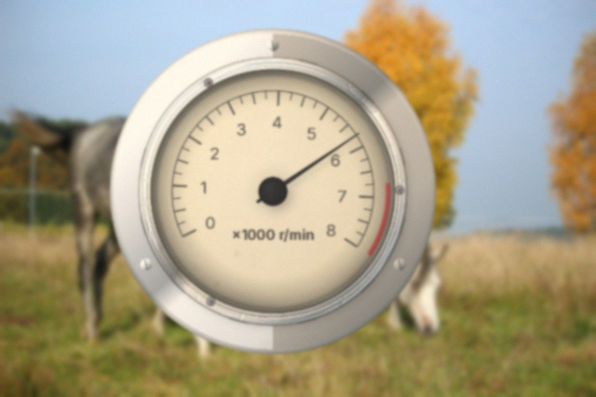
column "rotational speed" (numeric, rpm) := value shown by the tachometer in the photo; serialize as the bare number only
5750
